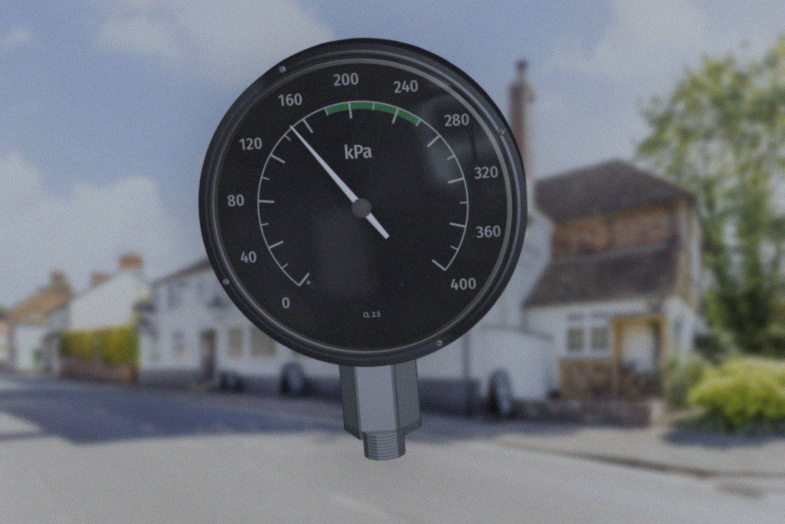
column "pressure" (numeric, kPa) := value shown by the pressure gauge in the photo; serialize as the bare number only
150
